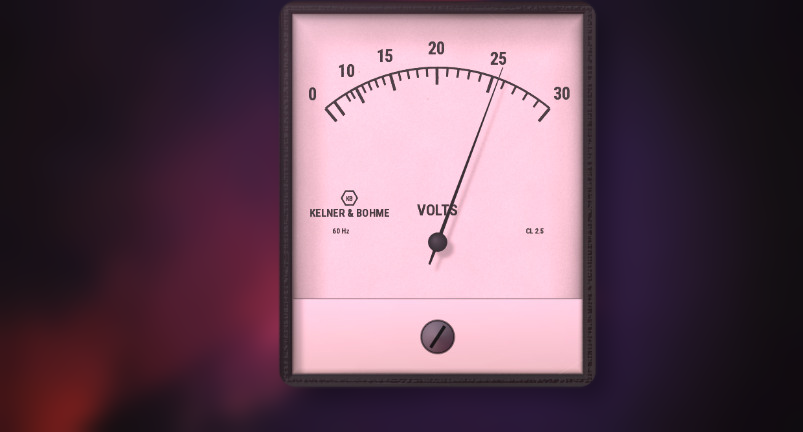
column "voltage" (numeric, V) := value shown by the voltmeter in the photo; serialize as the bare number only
25.5
